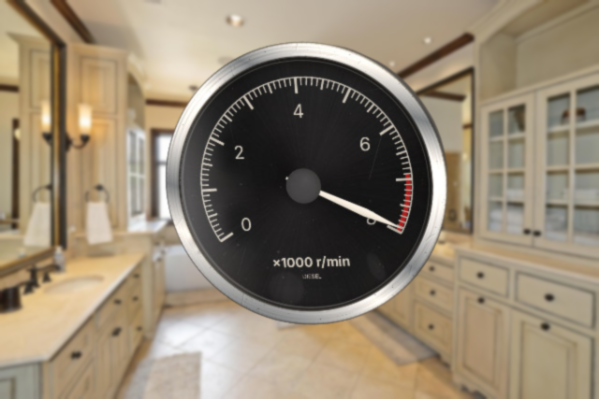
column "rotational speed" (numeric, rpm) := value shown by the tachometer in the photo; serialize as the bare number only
7900
